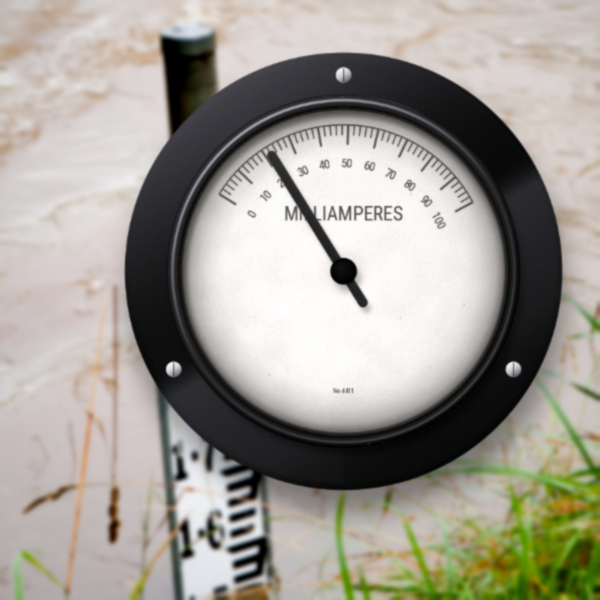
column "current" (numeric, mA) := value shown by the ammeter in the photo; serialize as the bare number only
22
